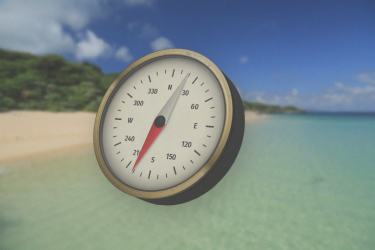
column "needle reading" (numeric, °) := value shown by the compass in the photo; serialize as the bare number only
200
